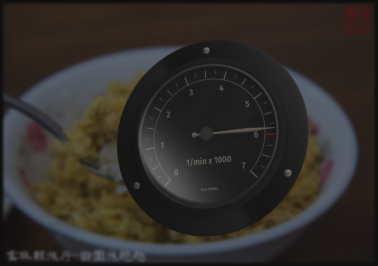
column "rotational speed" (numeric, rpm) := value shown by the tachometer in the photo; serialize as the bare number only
5875
